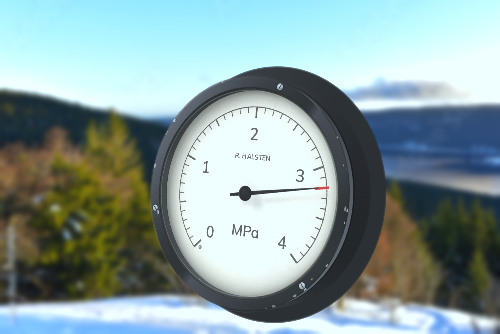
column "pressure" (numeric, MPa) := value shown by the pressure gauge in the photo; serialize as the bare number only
3.2
